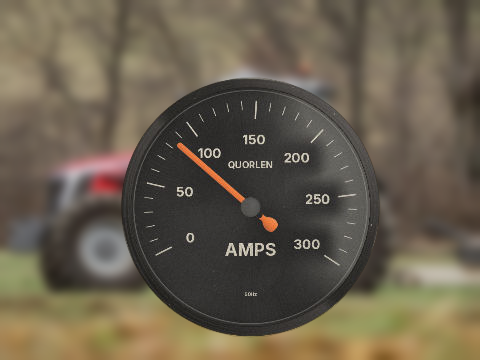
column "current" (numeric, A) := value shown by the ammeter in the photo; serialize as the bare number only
85
